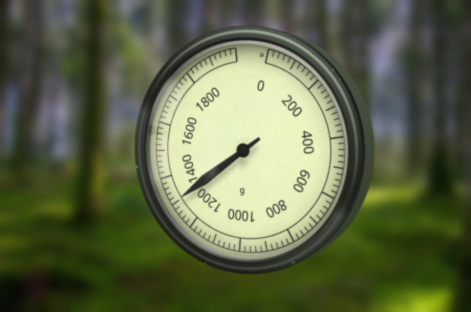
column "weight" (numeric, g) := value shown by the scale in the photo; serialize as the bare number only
1300
